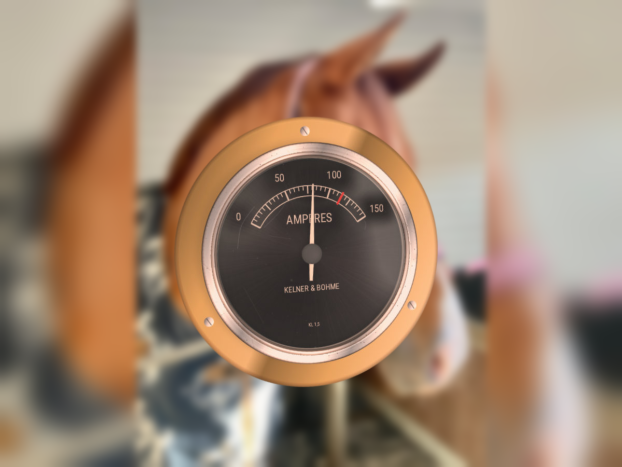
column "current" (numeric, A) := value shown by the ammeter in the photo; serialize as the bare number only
80
